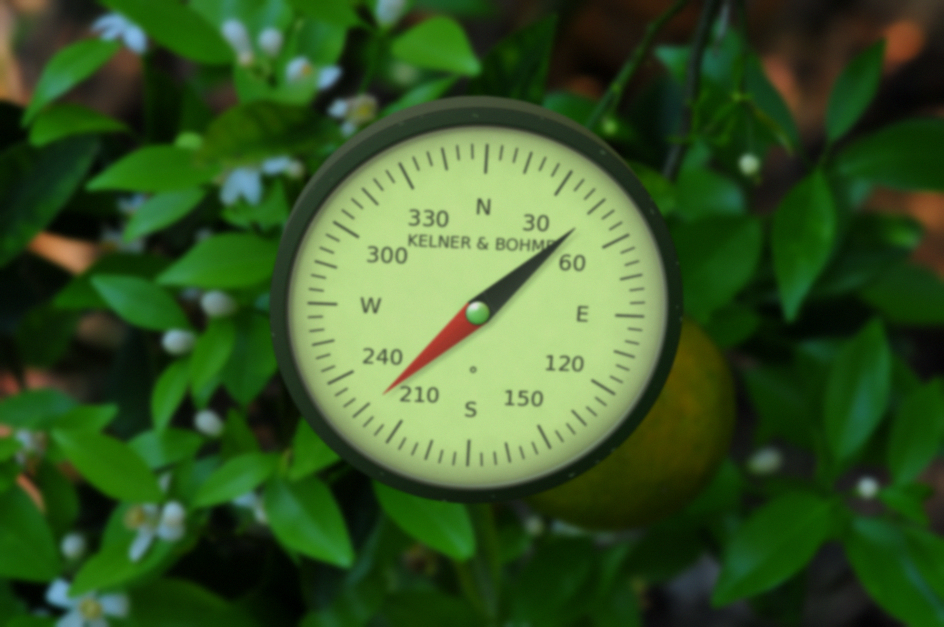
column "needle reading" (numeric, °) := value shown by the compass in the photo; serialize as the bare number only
225
